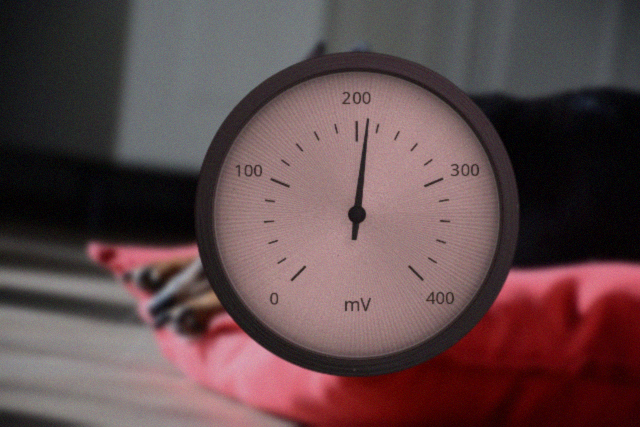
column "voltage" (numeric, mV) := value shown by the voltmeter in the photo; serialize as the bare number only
210
